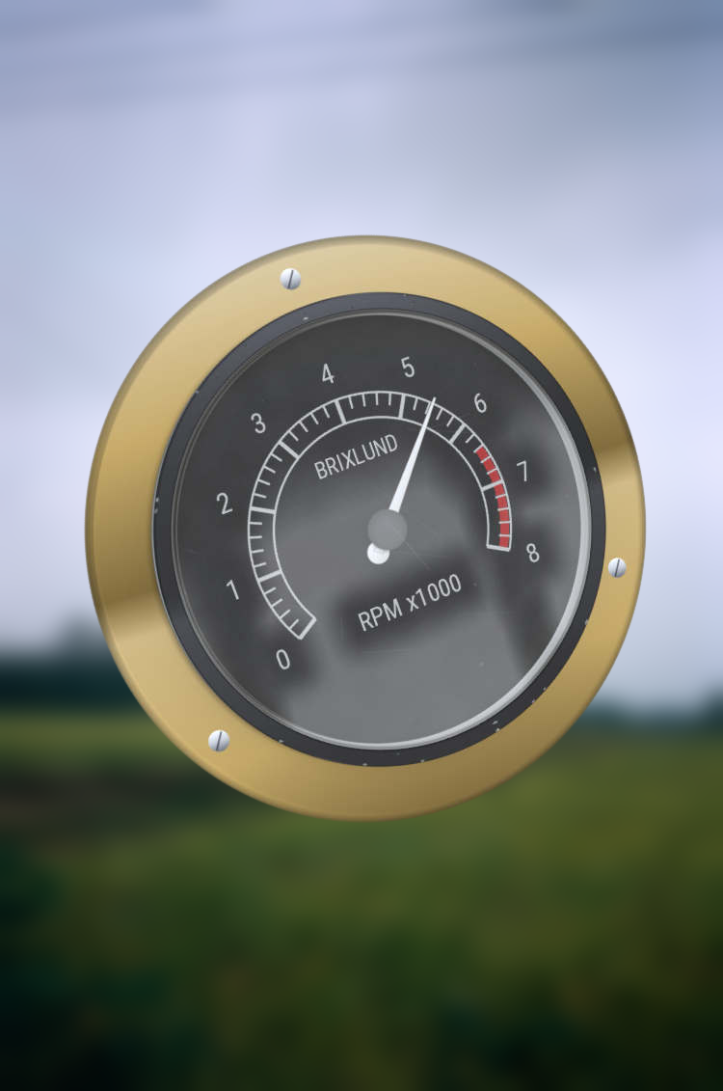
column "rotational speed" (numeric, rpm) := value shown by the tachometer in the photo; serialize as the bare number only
5400
